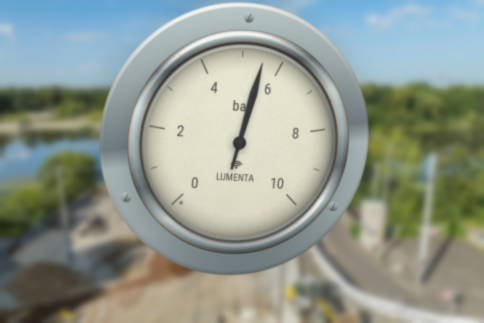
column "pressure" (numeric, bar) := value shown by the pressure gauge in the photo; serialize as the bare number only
5.5
